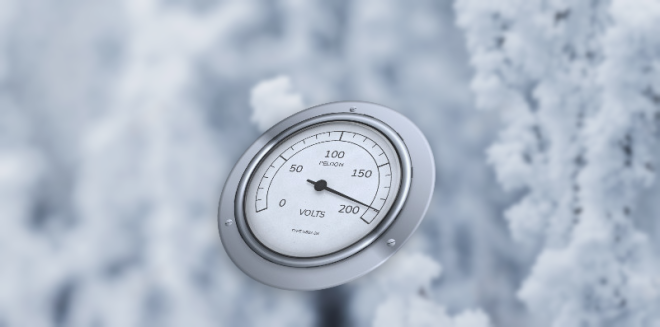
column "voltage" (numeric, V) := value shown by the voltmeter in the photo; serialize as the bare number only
190
